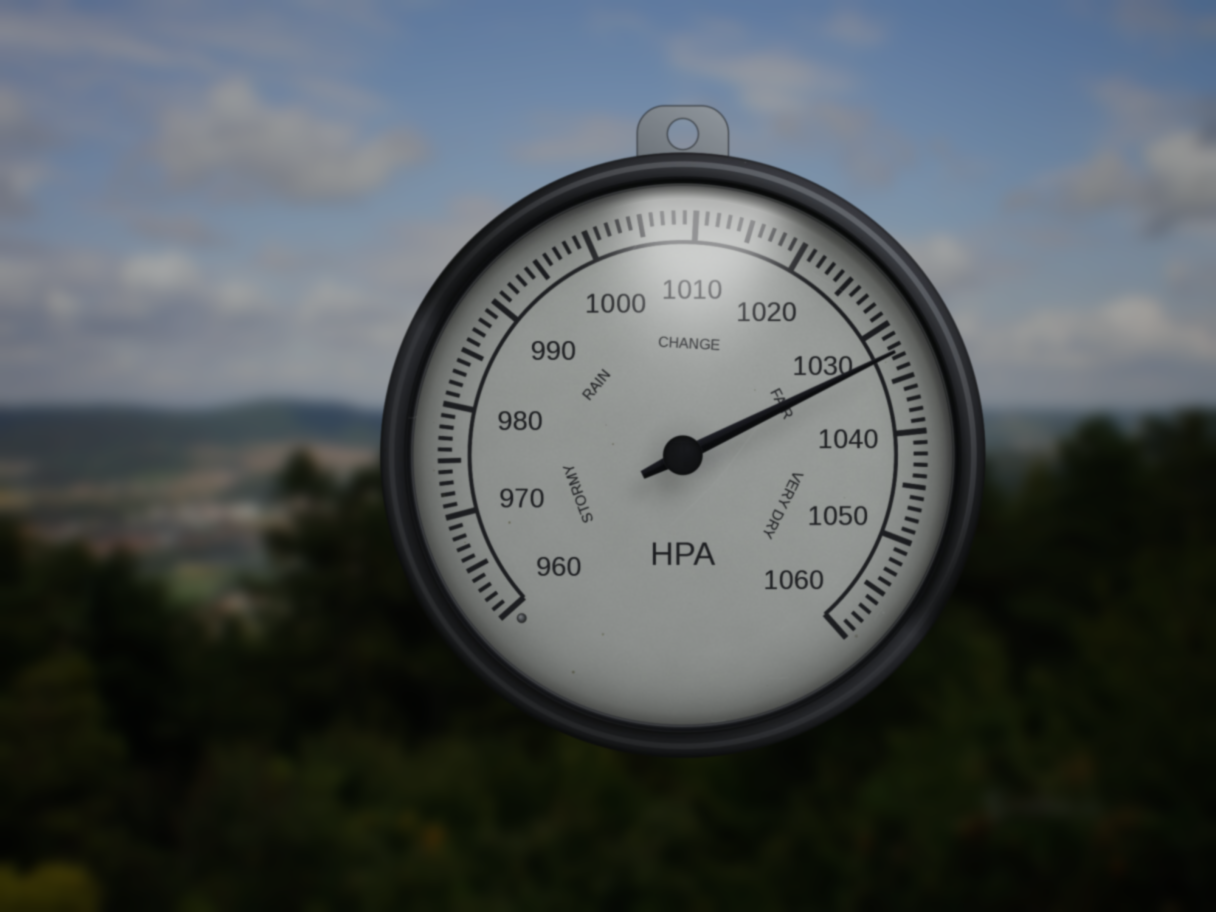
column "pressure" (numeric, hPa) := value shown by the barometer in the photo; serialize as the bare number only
1032.5
